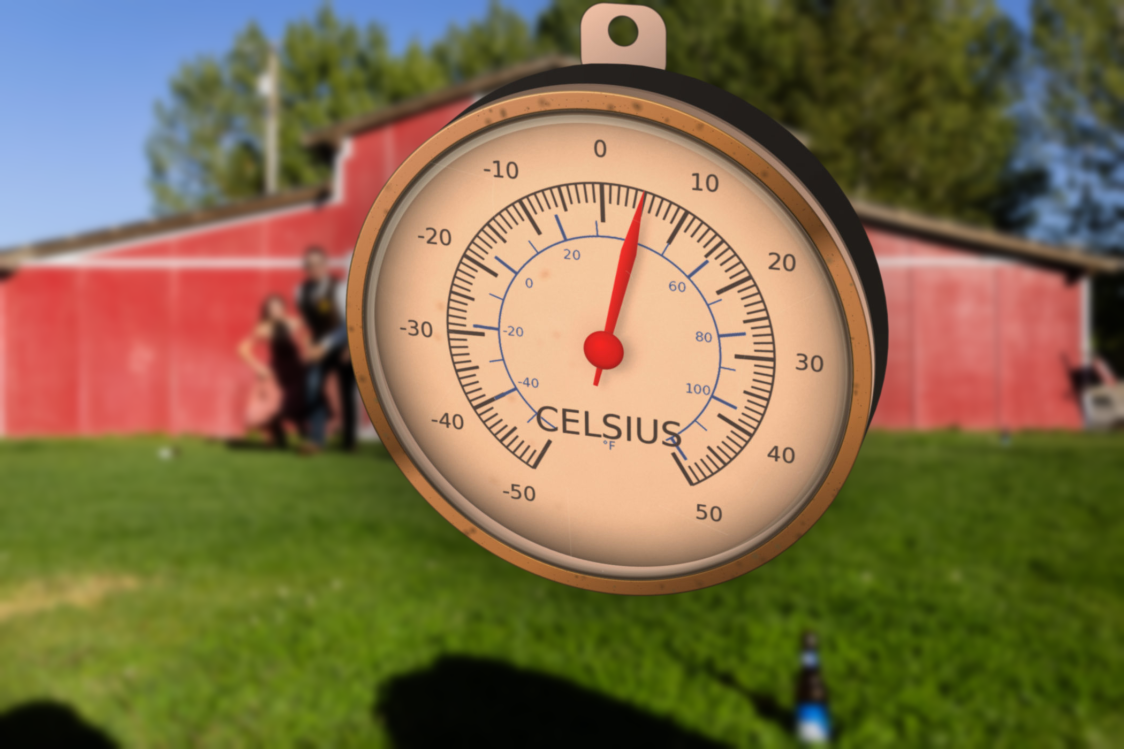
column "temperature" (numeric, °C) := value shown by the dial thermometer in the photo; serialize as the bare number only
5
